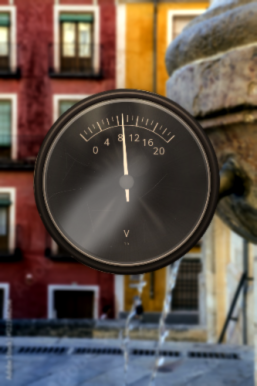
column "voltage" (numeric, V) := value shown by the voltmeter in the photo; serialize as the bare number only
9
